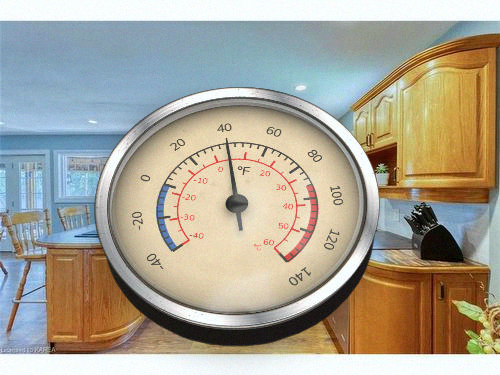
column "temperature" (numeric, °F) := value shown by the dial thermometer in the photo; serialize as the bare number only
40
